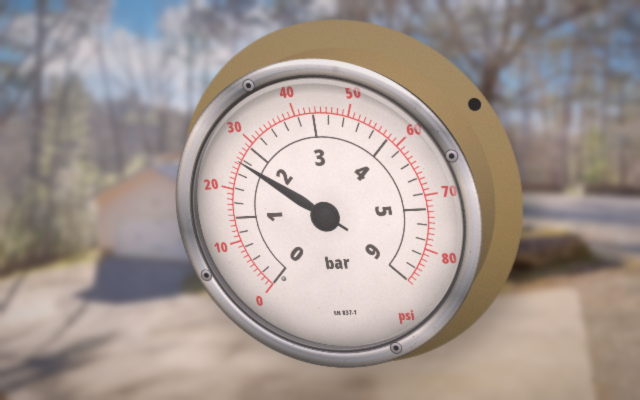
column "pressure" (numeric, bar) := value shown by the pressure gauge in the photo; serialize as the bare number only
1.8
